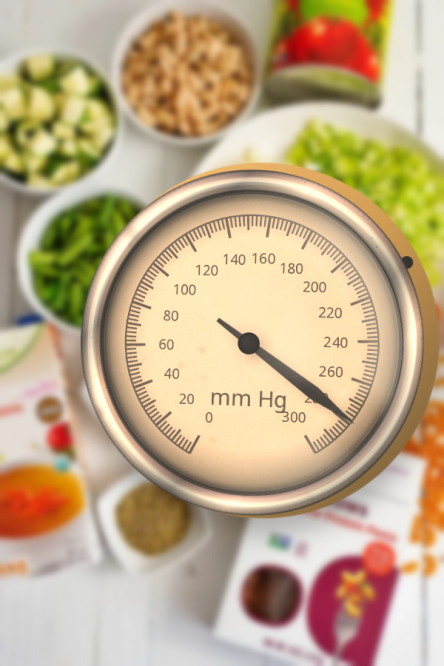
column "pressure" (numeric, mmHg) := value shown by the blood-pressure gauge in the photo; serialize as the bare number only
278
